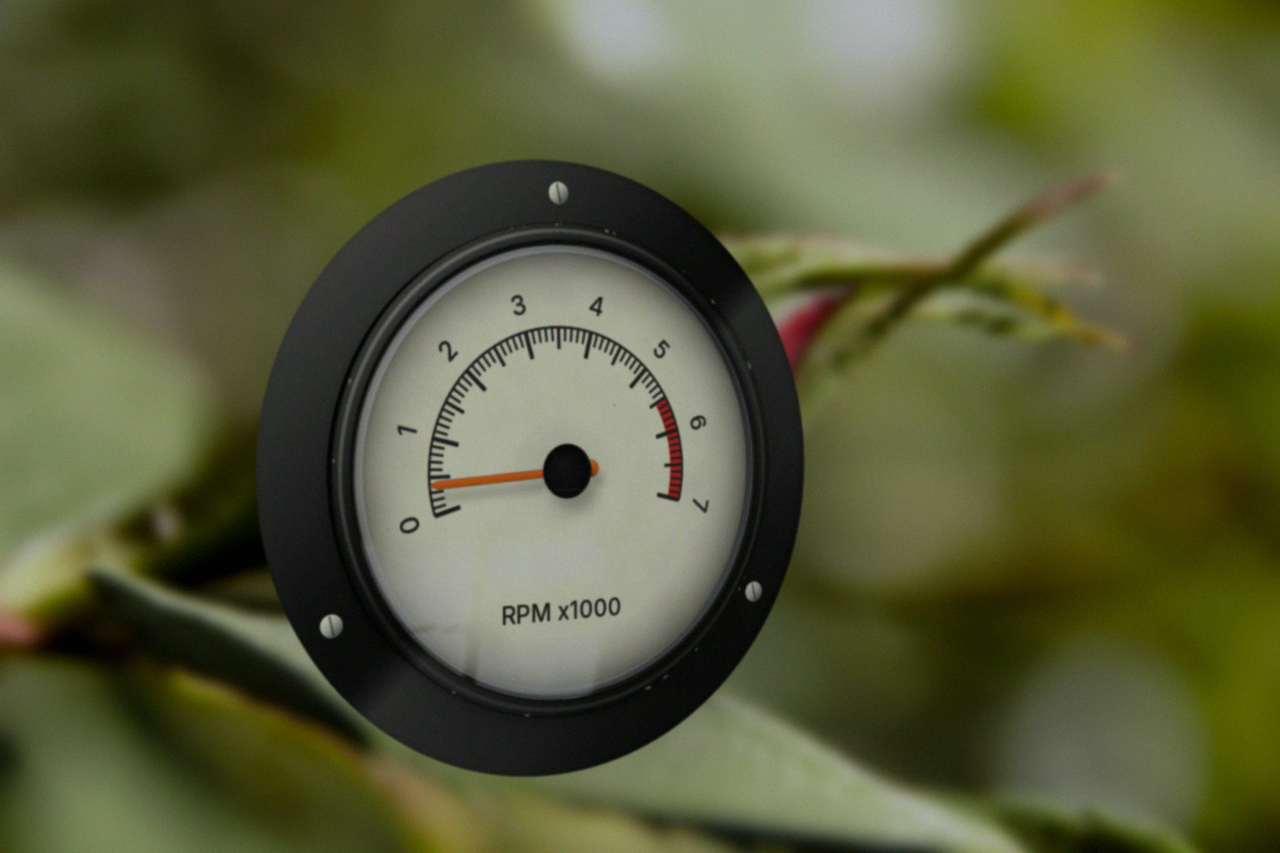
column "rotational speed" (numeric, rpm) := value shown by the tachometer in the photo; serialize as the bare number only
400
